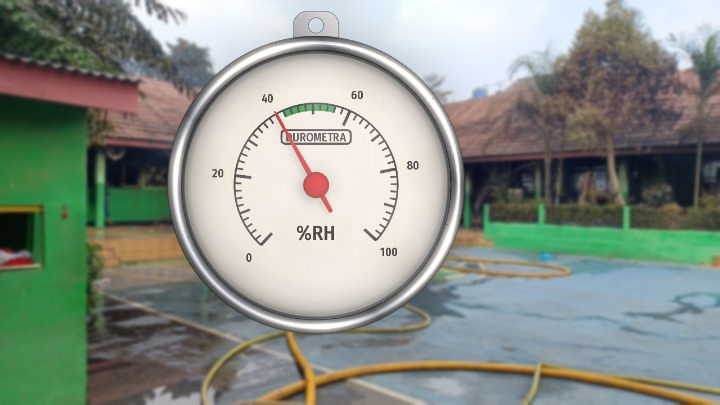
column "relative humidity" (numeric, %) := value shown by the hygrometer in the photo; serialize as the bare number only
40
